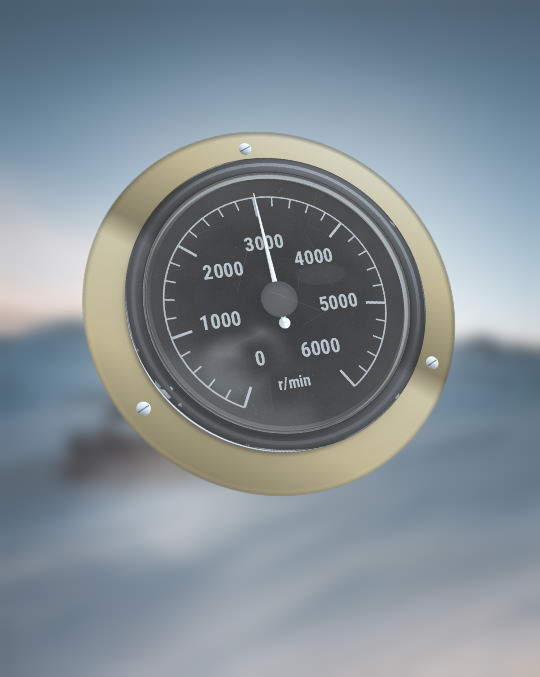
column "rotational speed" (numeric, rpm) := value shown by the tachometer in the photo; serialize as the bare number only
3000
